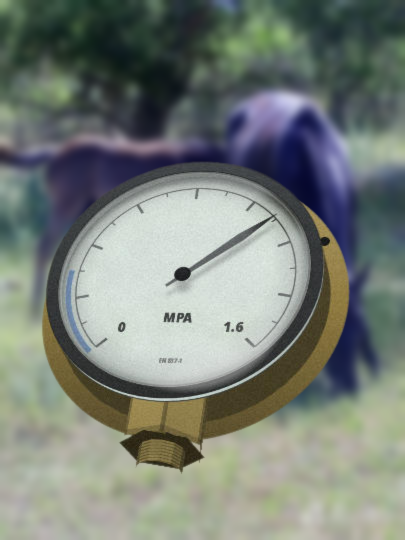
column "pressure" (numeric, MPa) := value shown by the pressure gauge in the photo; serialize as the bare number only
1.1
